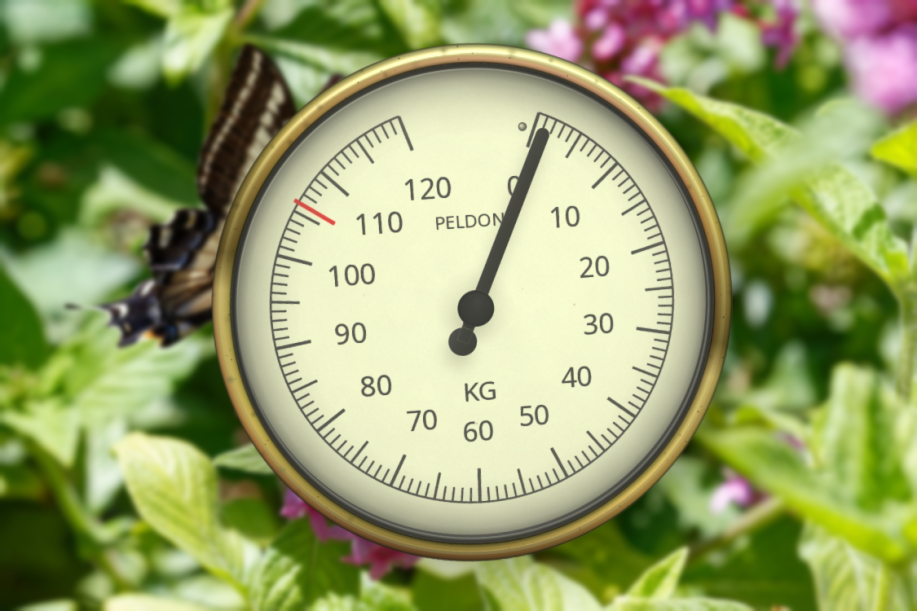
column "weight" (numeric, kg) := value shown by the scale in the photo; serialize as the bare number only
1
